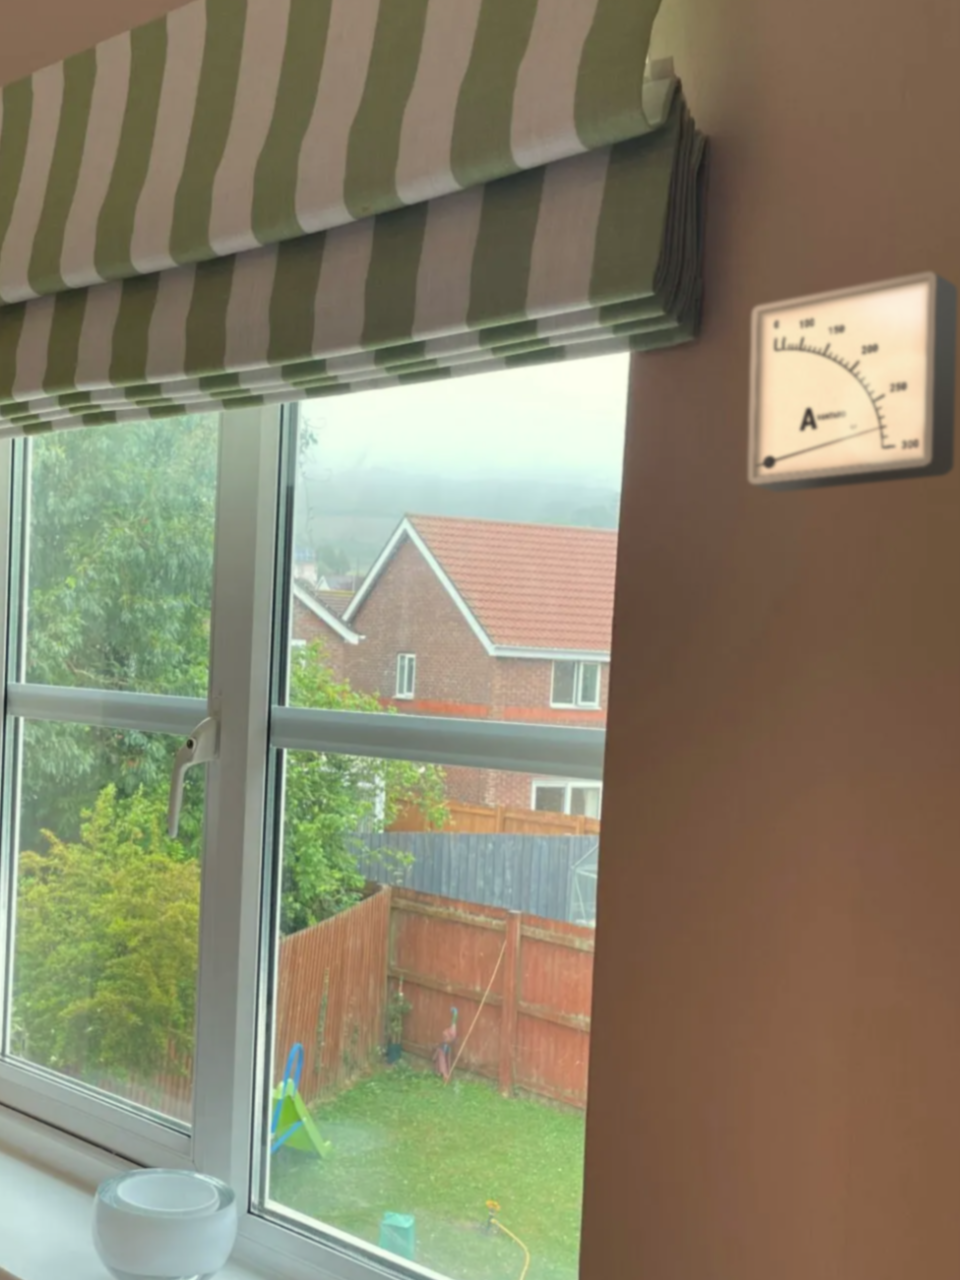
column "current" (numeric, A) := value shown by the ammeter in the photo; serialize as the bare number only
280
